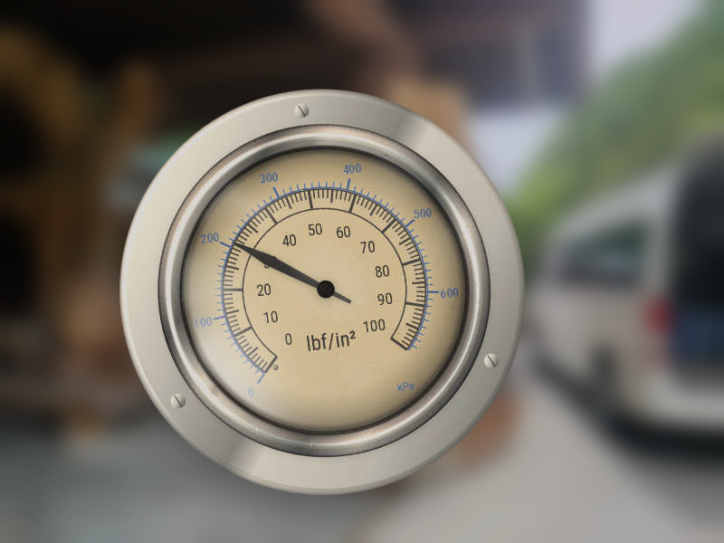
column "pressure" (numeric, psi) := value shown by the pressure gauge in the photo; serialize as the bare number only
30
